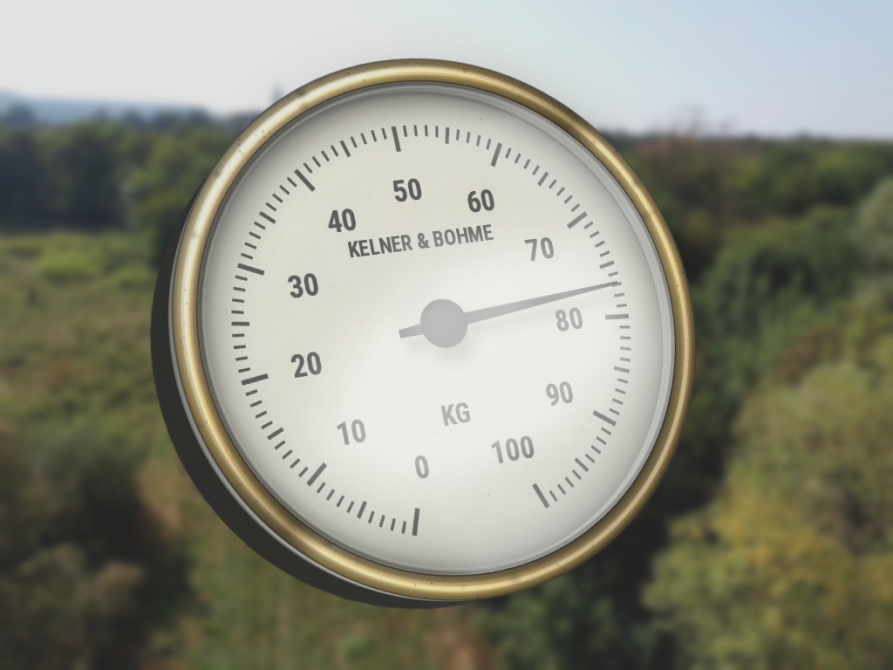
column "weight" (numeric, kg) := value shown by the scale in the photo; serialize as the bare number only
77
